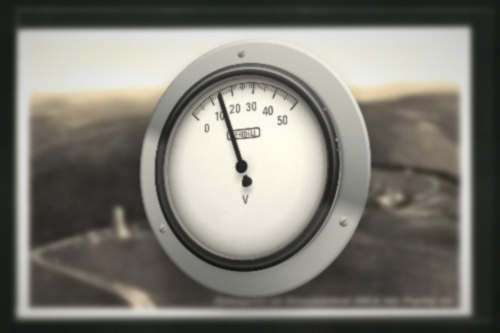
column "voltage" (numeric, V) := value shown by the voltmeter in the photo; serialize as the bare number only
15
